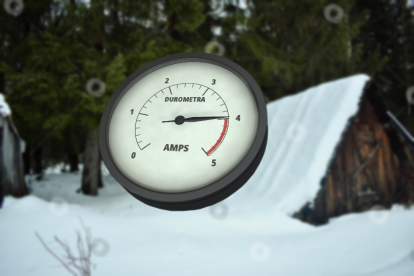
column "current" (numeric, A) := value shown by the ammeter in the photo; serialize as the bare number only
4
